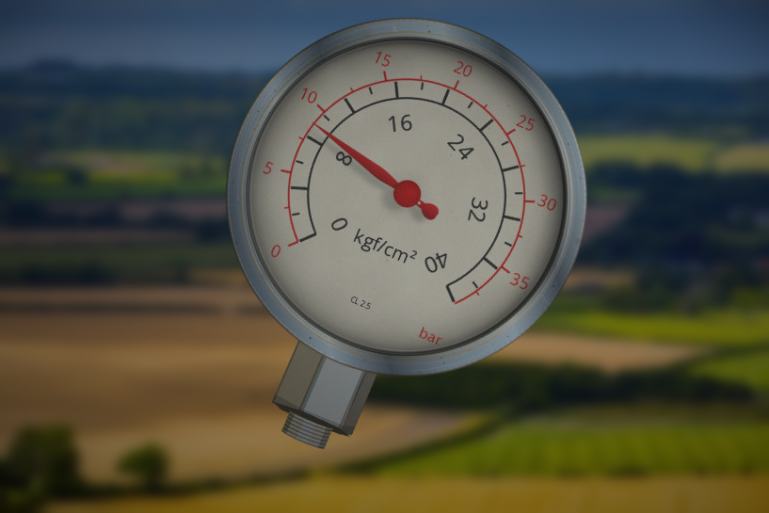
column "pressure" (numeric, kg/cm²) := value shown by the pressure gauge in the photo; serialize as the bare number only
9
